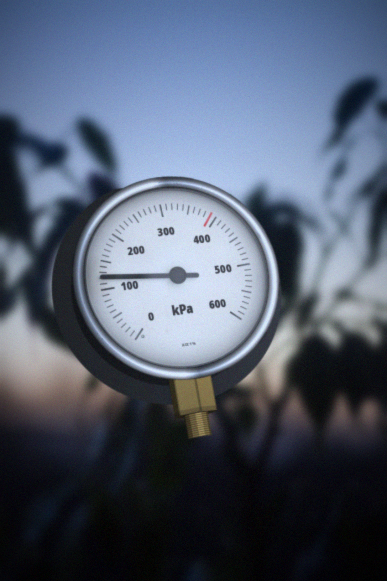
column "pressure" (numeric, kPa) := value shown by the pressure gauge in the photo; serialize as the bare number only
120
